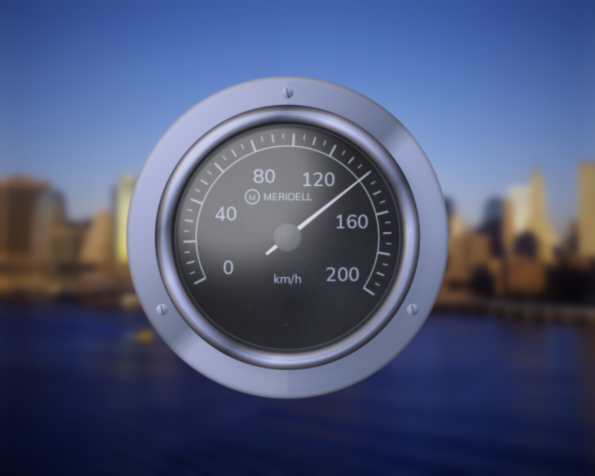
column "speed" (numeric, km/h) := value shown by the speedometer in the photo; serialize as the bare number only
140
